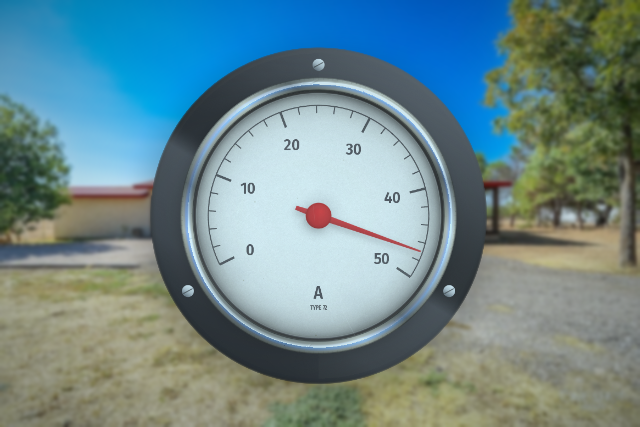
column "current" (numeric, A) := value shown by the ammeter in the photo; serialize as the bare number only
47
